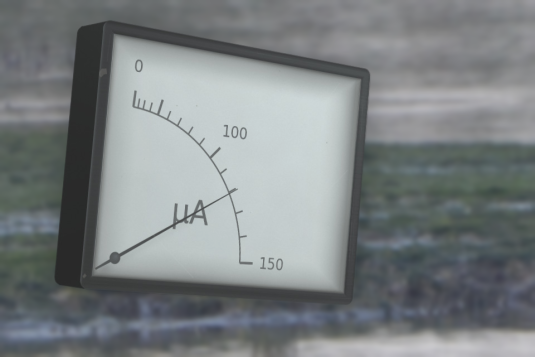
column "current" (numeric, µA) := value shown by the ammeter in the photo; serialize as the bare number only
120
